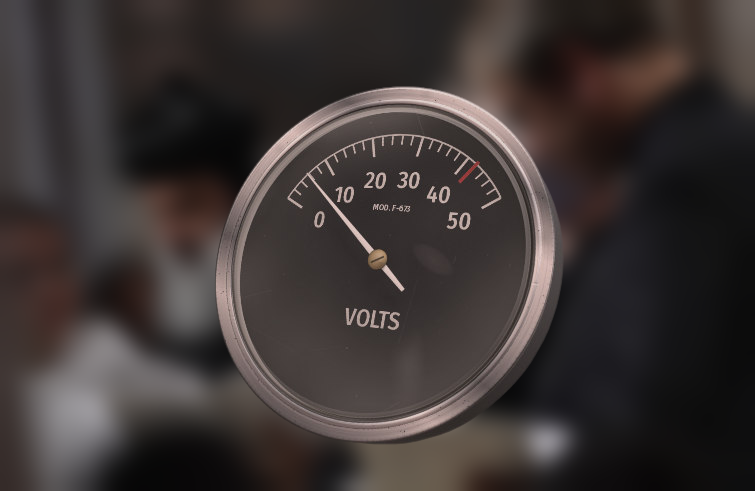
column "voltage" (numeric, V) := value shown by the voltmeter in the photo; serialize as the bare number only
6
